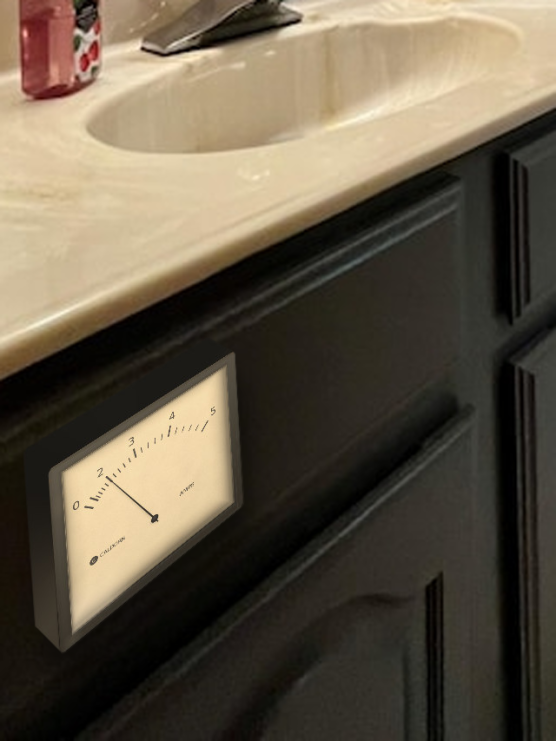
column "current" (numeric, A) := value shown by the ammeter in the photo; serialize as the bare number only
2
